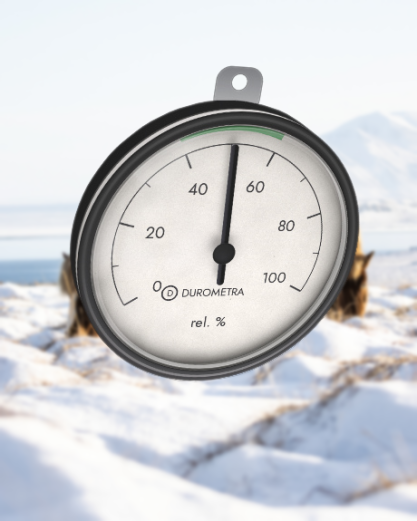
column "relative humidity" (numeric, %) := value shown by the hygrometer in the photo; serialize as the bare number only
50
